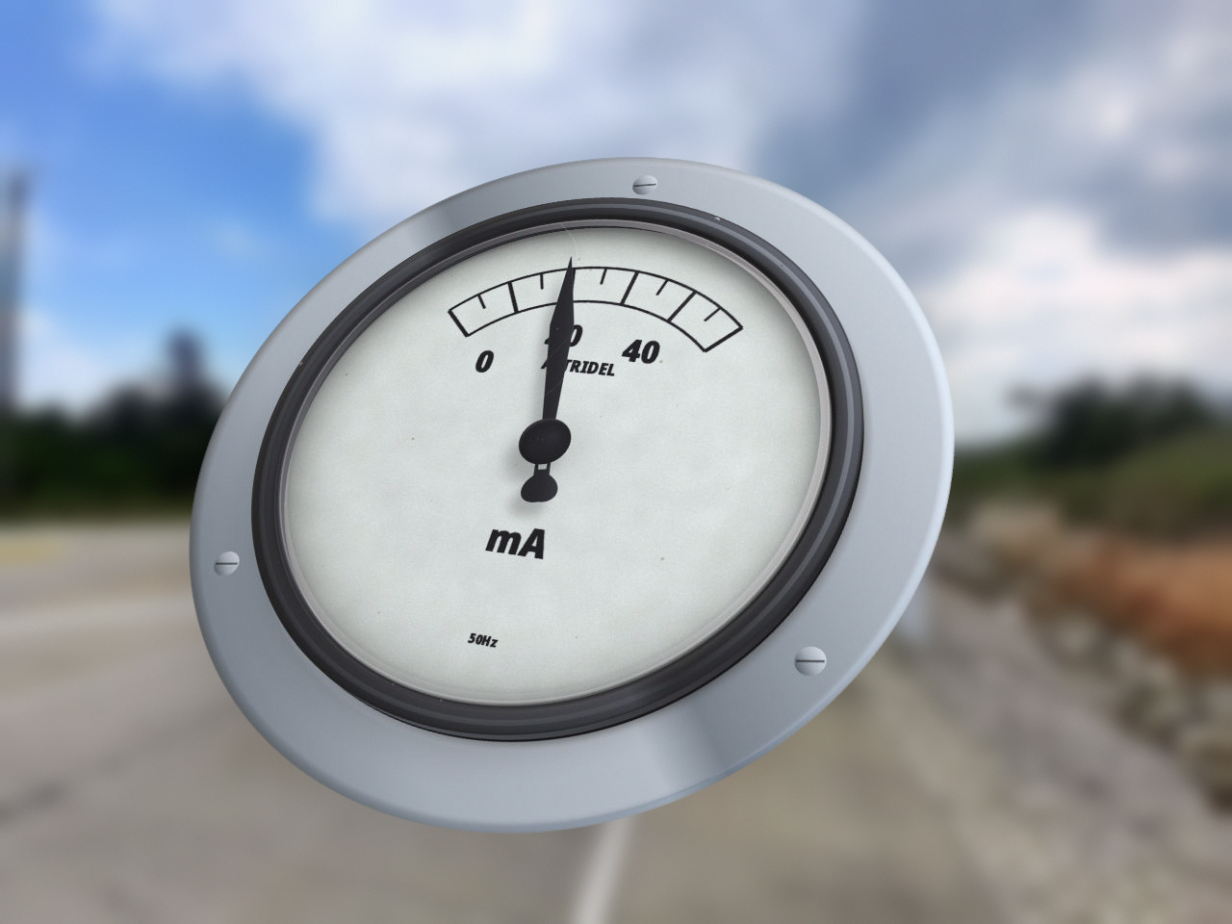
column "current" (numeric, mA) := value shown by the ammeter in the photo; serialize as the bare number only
20
